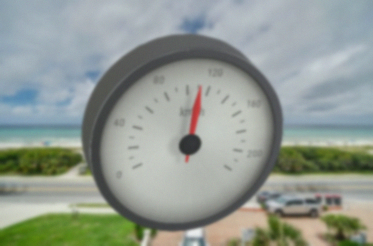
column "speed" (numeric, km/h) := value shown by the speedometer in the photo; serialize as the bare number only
110
